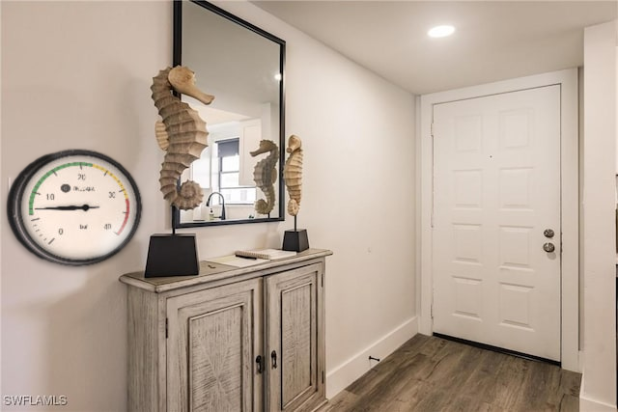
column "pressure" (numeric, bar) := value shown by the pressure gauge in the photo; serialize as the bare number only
7
